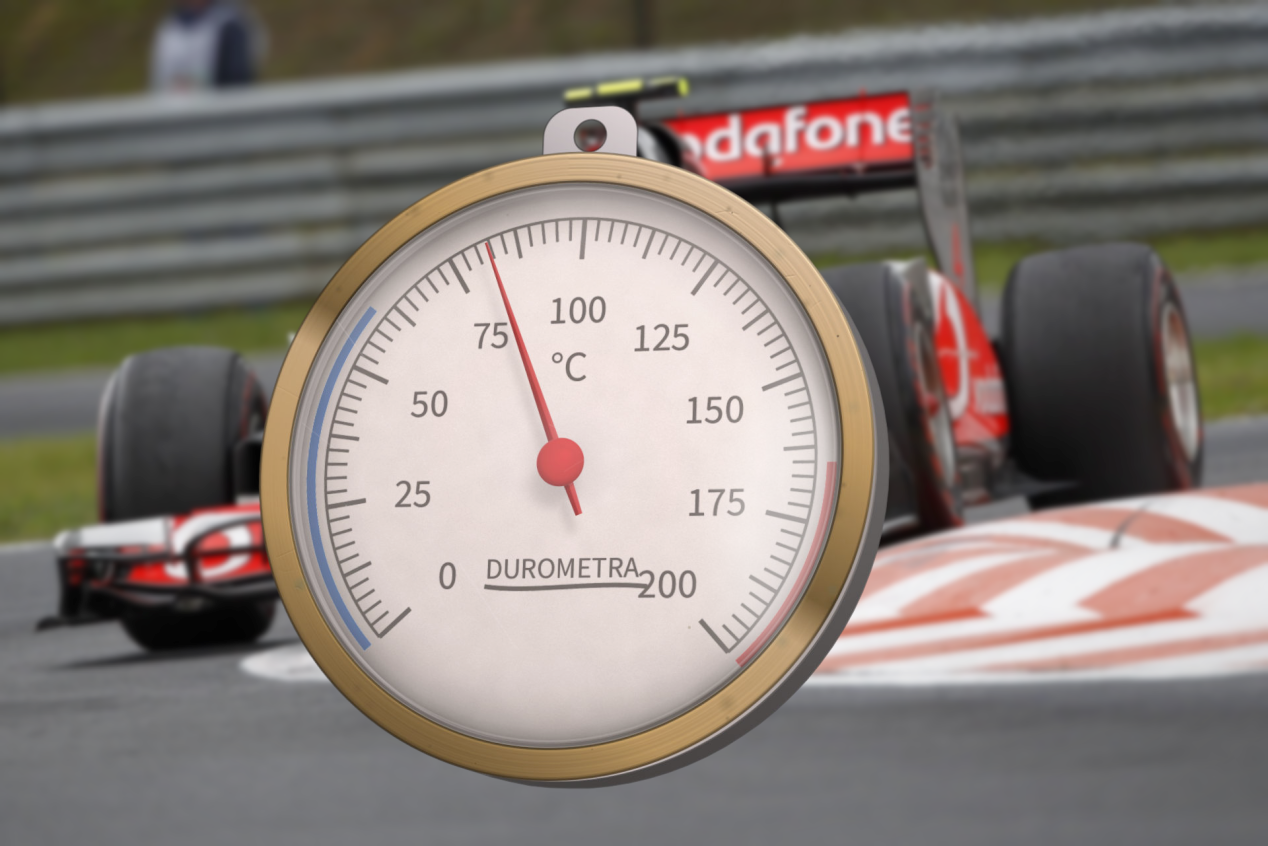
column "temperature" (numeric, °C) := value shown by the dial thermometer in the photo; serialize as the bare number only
82.5
